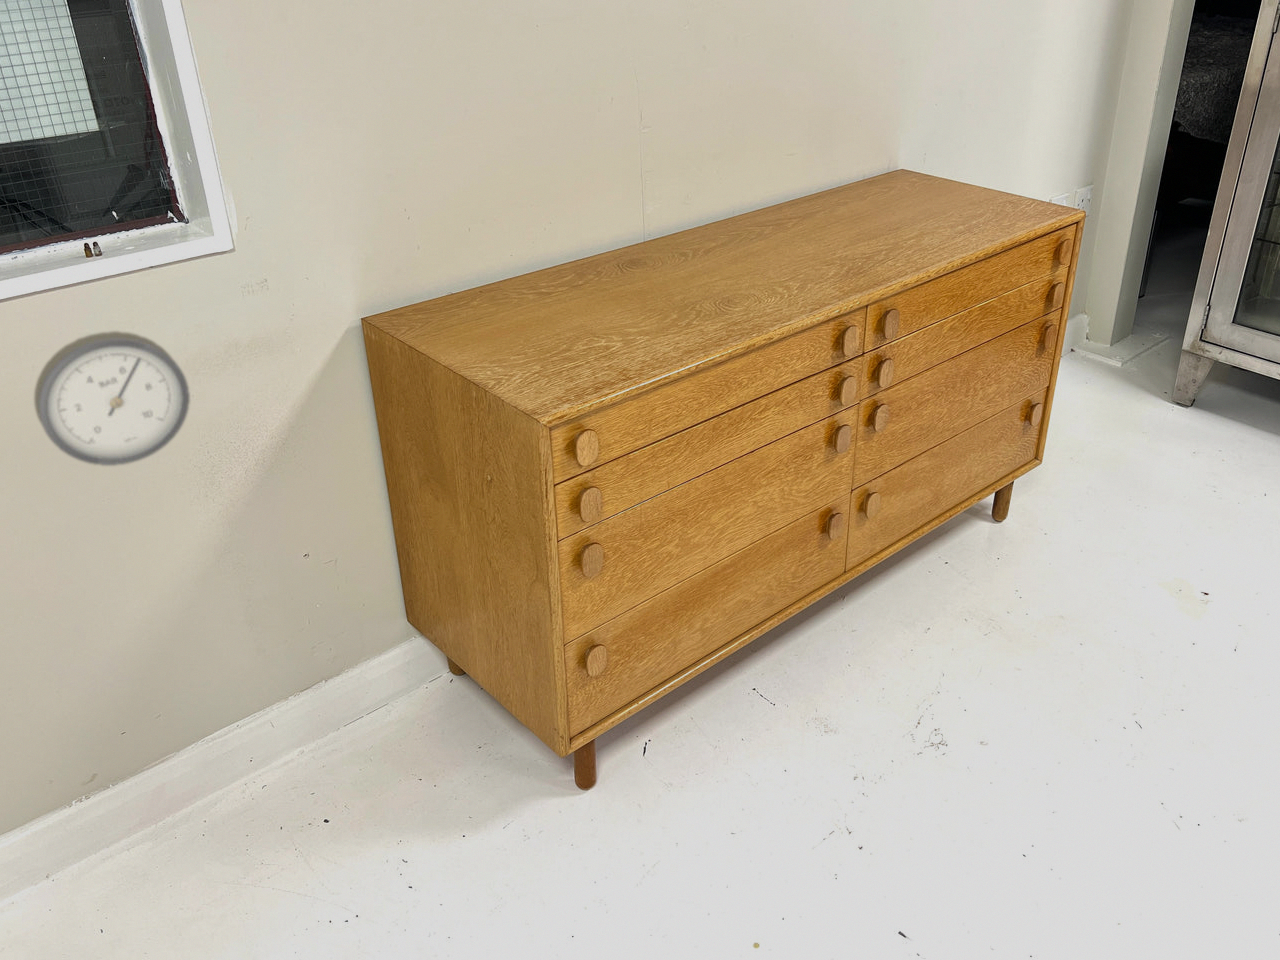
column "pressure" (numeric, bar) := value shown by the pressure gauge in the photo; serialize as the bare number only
6.5
